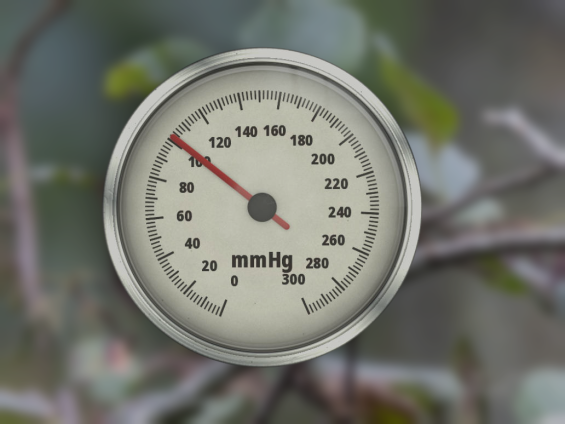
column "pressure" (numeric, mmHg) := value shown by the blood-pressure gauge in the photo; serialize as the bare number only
102
